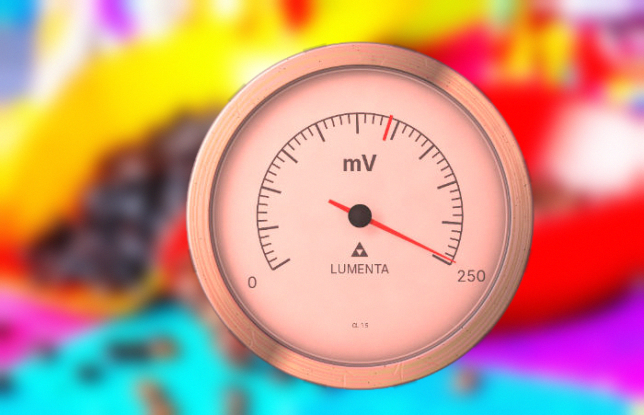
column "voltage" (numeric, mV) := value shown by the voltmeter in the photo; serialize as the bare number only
247.5
